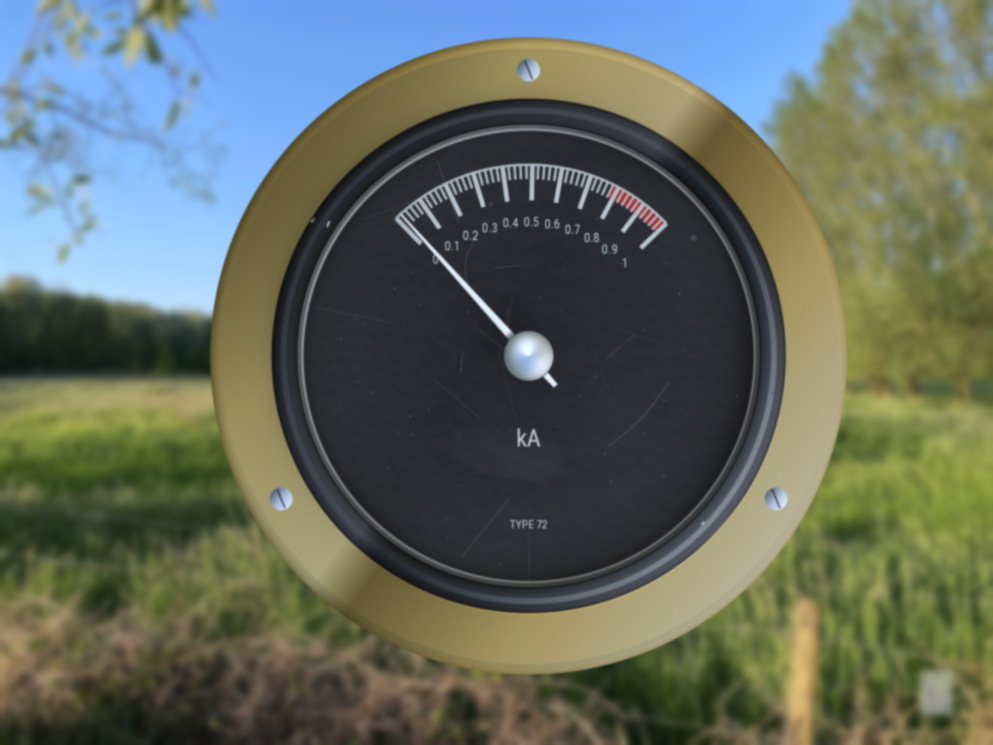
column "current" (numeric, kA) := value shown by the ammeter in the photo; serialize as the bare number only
0.02
